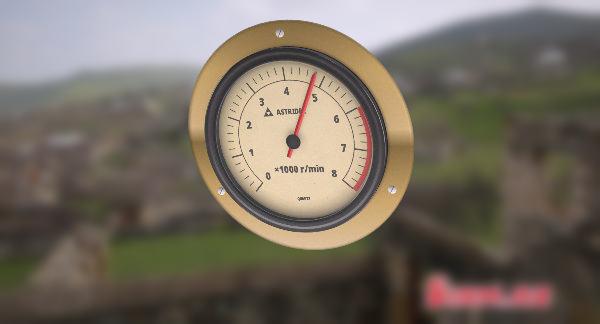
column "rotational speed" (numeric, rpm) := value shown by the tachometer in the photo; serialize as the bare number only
4800
